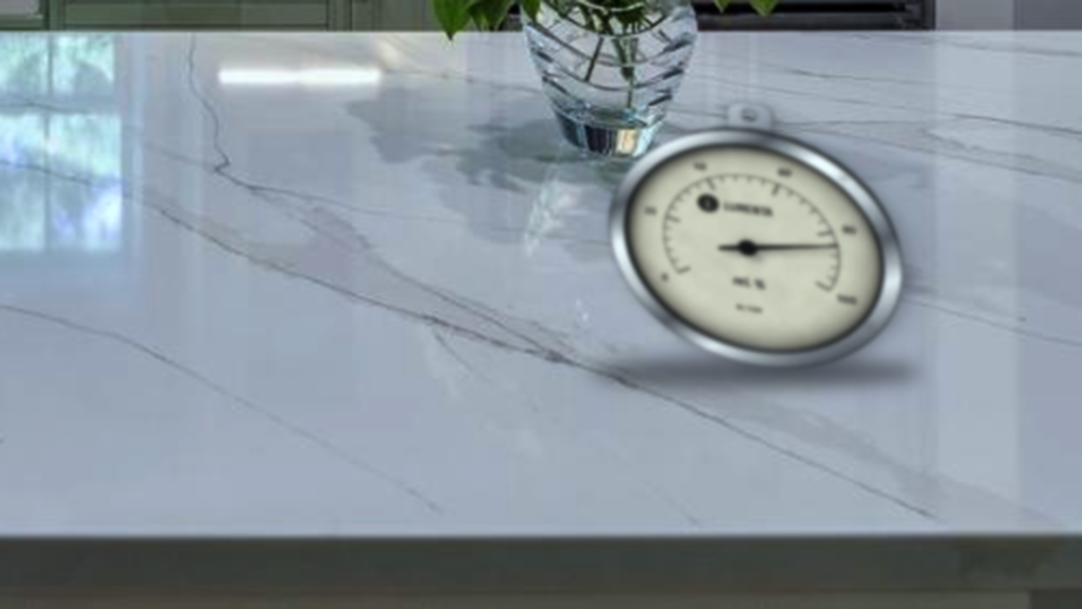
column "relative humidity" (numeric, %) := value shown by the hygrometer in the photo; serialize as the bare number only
84
